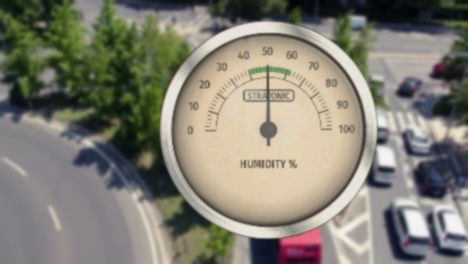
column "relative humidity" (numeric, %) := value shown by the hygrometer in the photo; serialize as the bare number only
50
